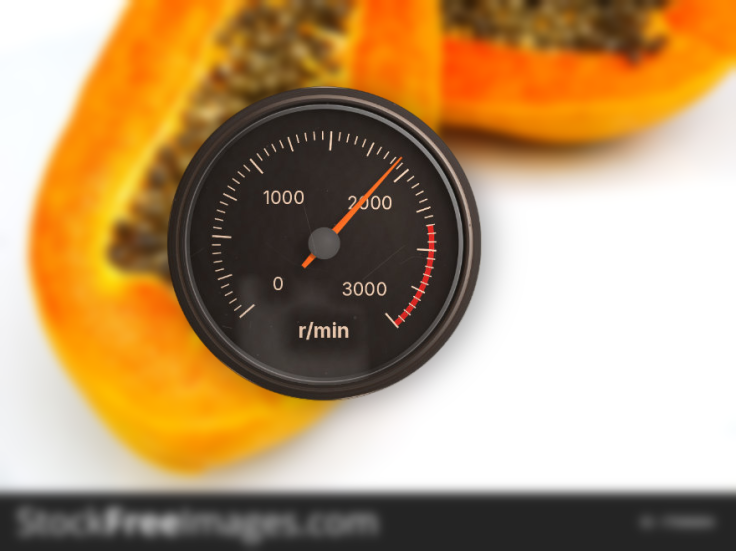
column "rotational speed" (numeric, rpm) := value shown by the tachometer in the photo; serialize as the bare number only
1925
